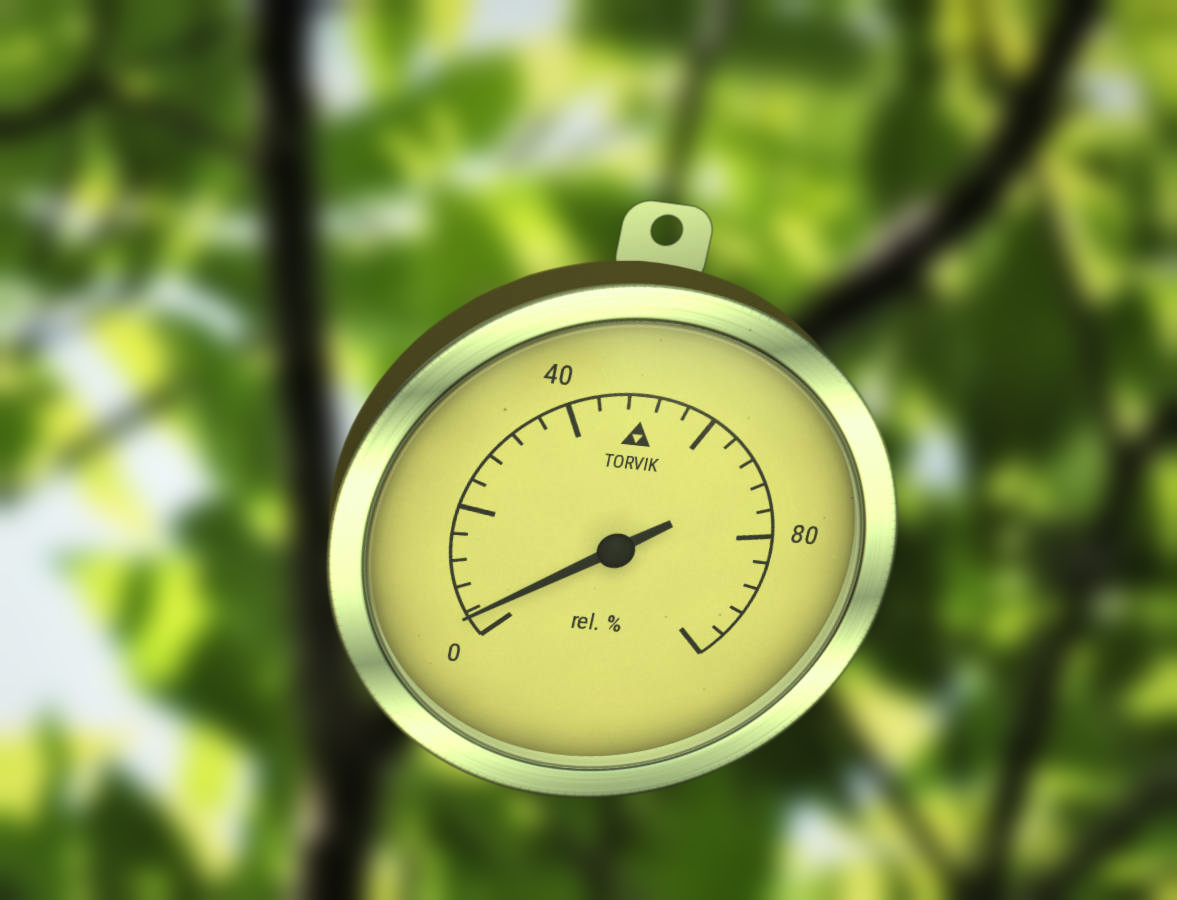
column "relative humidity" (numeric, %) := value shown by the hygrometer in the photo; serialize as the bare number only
4
